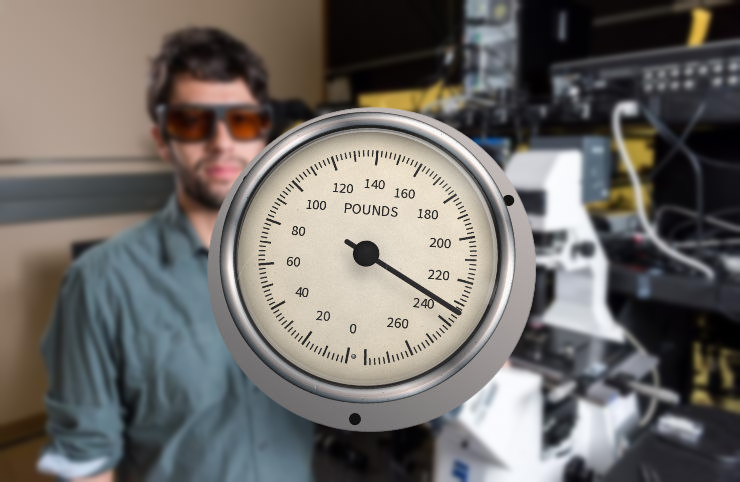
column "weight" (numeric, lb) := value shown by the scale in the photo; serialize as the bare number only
234
